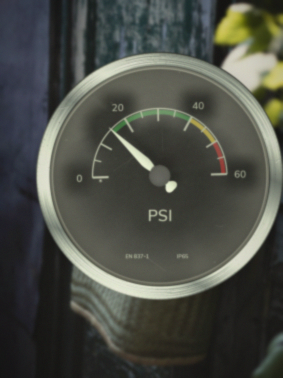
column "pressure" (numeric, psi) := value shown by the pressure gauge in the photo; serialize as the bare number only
15
